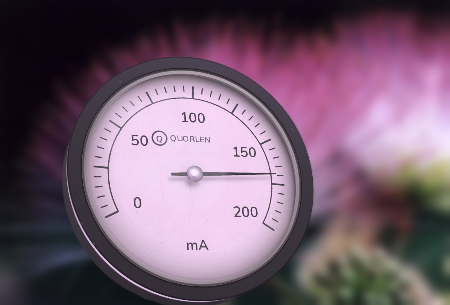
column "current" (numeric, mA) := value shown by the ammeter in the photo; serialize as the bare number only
170
